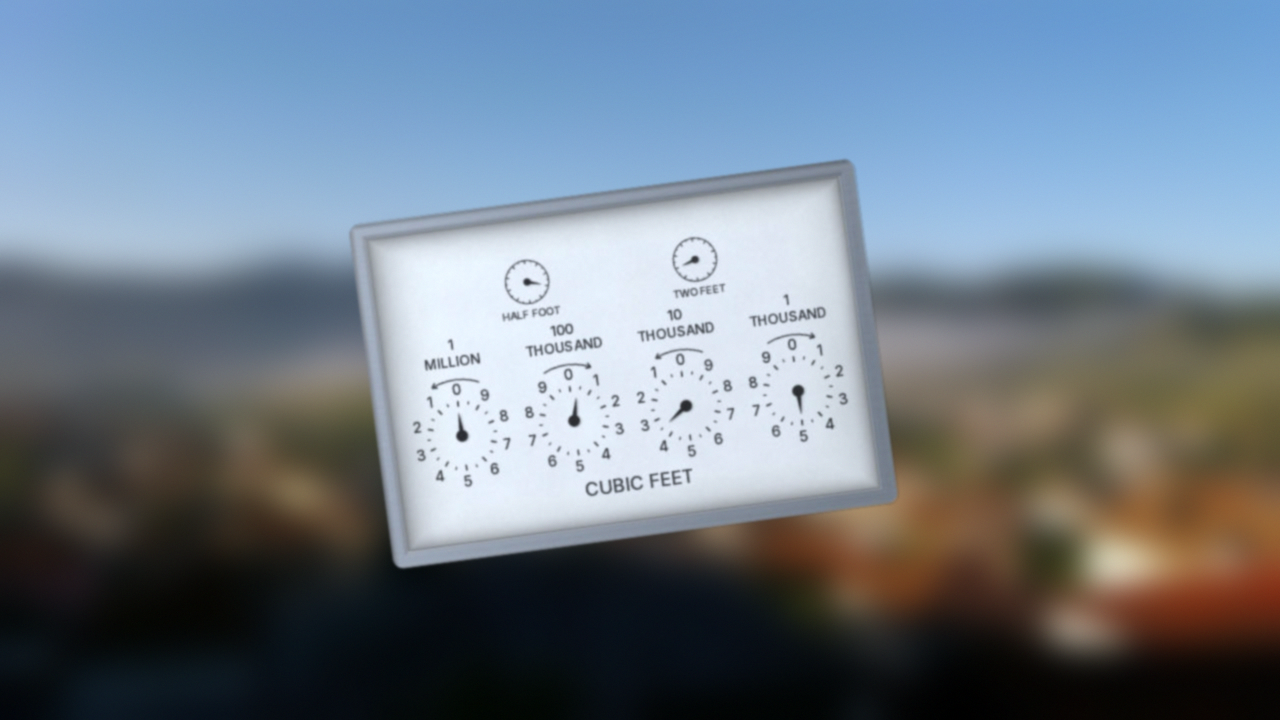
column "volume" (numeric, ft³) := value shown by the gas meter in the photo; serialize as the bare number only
3500
